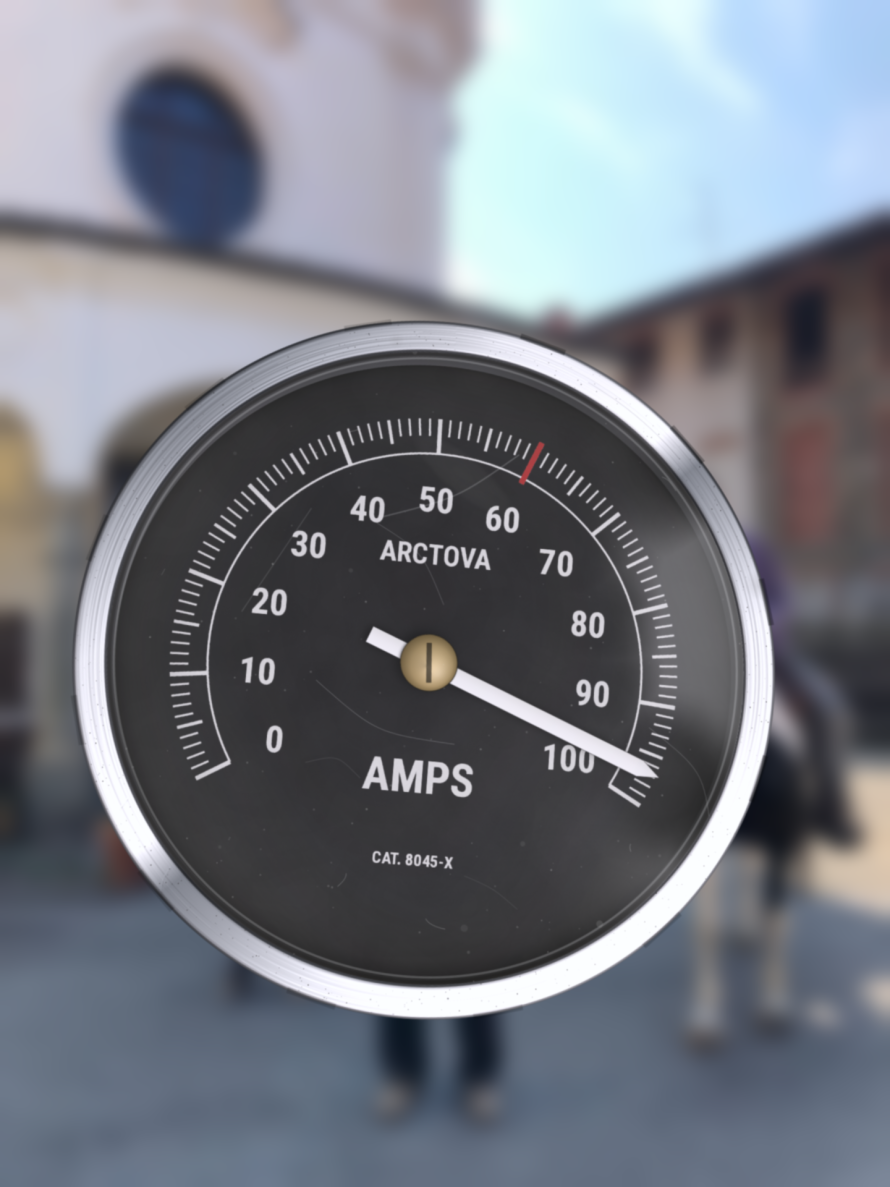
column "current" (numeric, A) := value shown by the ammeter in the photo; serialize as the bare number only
97
